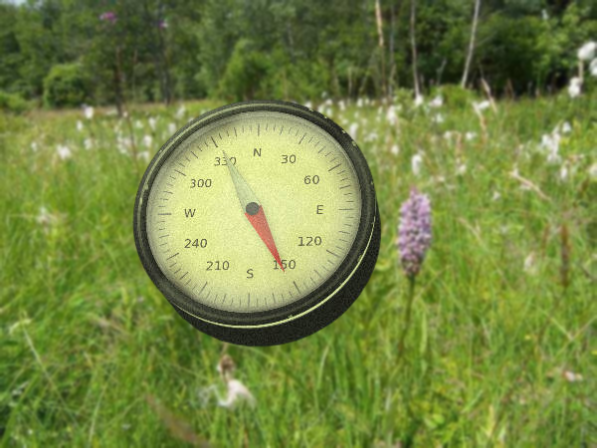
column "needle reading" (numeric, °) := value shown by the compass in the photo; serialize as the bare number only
152.5
